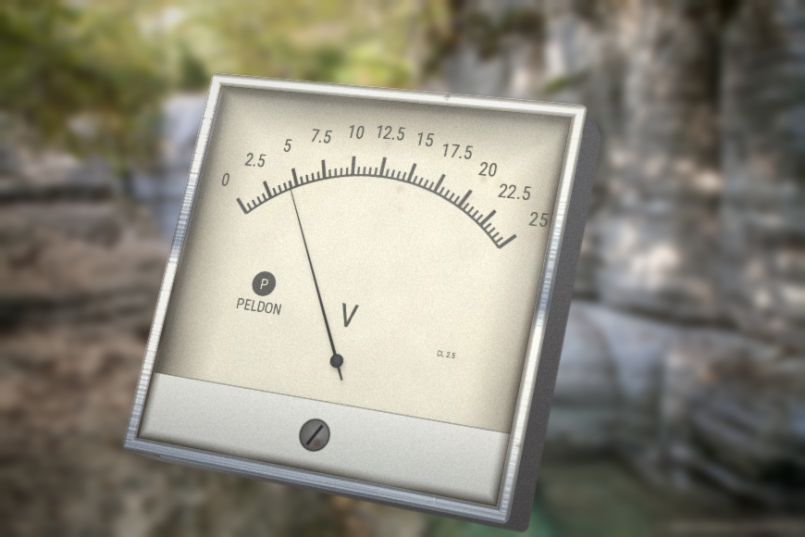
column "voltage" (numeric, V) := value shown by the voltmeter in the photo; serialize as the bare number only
4.5
